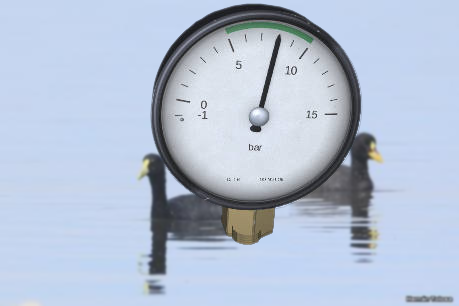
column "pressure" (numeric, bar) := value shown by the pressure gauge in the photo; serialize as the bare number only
8
